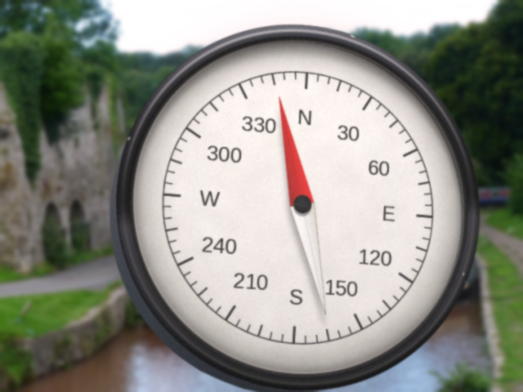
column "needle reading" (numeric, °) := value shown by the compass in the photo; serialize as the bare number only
345
